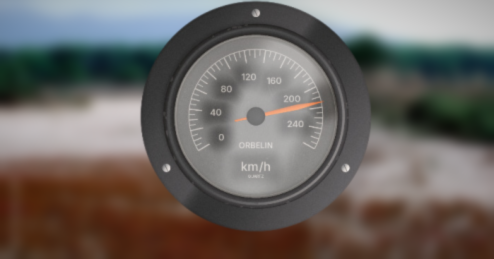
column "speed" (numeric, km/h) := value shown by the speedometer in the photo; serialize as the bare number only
215
